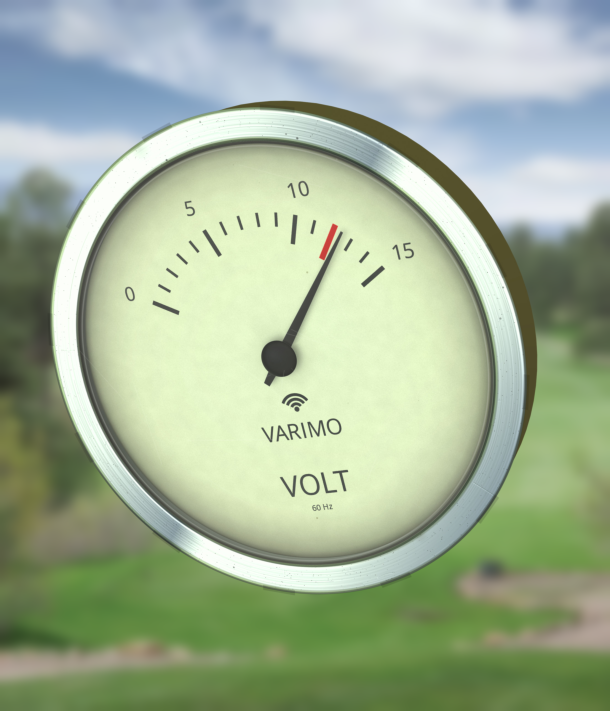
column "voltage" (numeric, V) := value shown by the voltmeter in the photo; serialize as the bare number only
12.5
